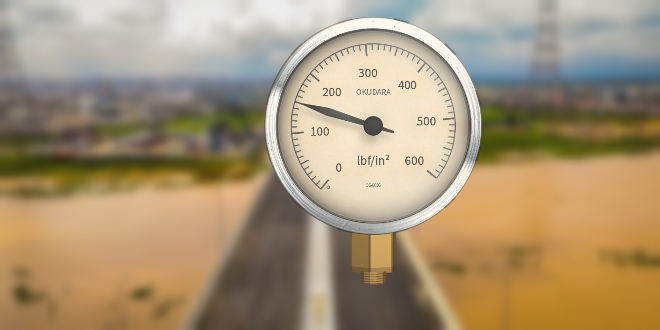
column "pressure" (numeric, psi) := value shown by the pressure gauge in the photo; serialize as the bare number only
150
